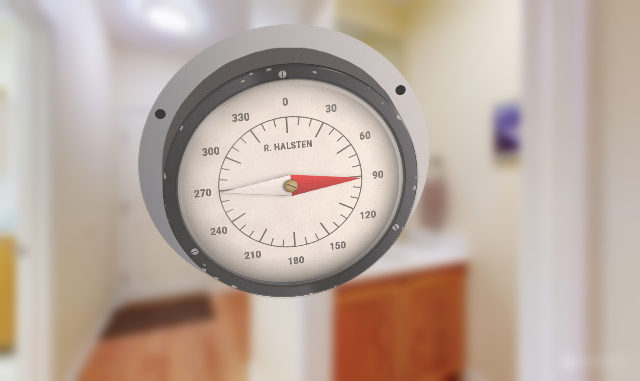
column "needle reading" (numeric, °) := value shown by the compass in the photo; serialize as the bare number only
90
